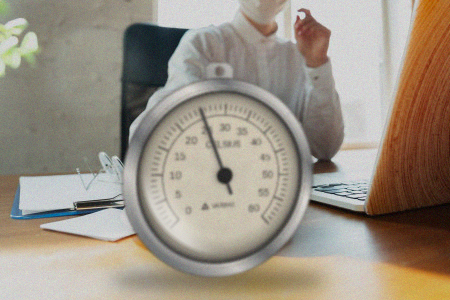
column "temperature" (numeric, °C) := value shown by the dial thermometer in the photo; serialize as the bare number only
25
